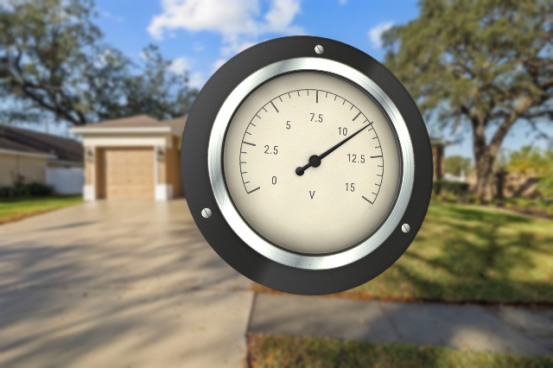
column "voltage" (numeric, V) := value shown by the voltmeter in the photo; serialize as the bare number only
10.75
